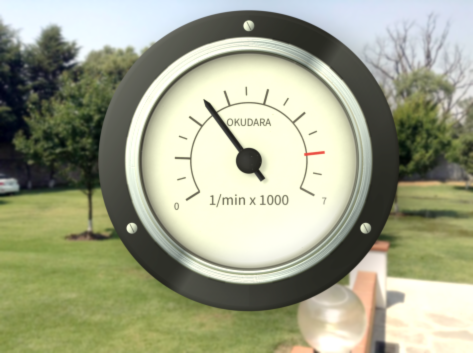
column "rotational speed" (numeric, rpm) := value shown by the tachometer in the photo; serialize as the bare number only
2500
